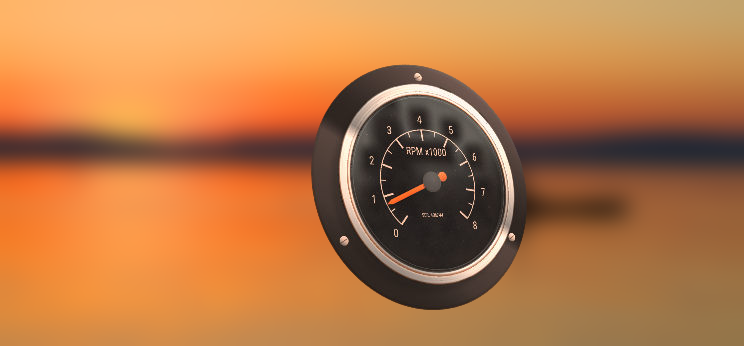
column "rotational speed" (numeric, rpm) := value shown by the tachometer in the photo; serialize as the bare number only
750
